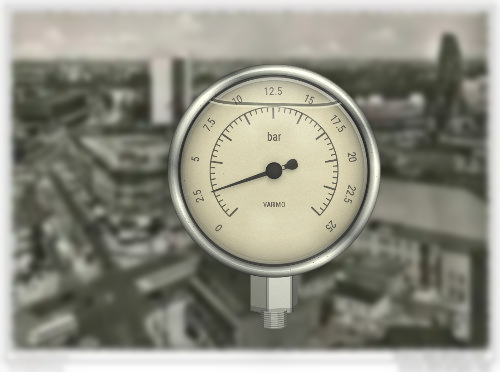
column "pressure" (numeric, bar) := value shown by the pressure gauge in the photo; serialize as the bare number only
2.5
